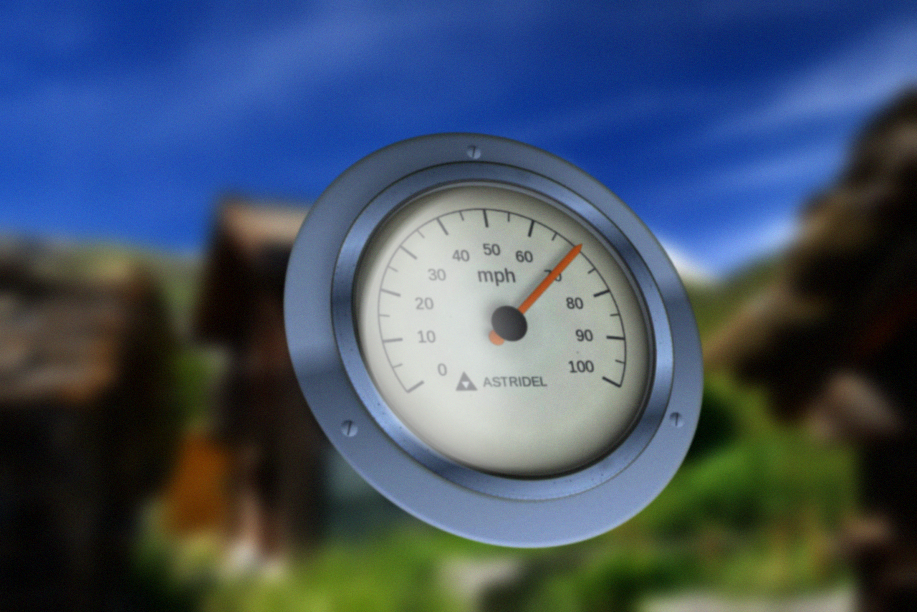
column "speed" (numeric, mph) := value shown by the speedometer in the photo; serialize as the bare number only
70
